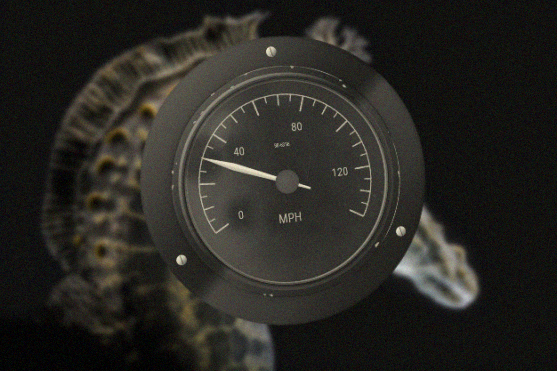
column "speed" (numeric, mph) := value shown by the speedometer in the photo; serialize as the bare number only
30
